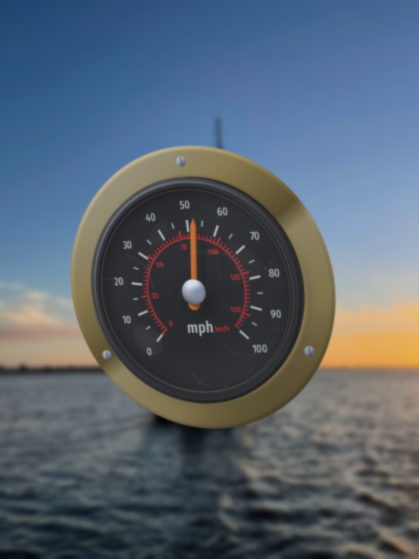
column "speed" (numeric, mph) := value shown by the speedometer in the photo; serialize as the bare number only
52.5
